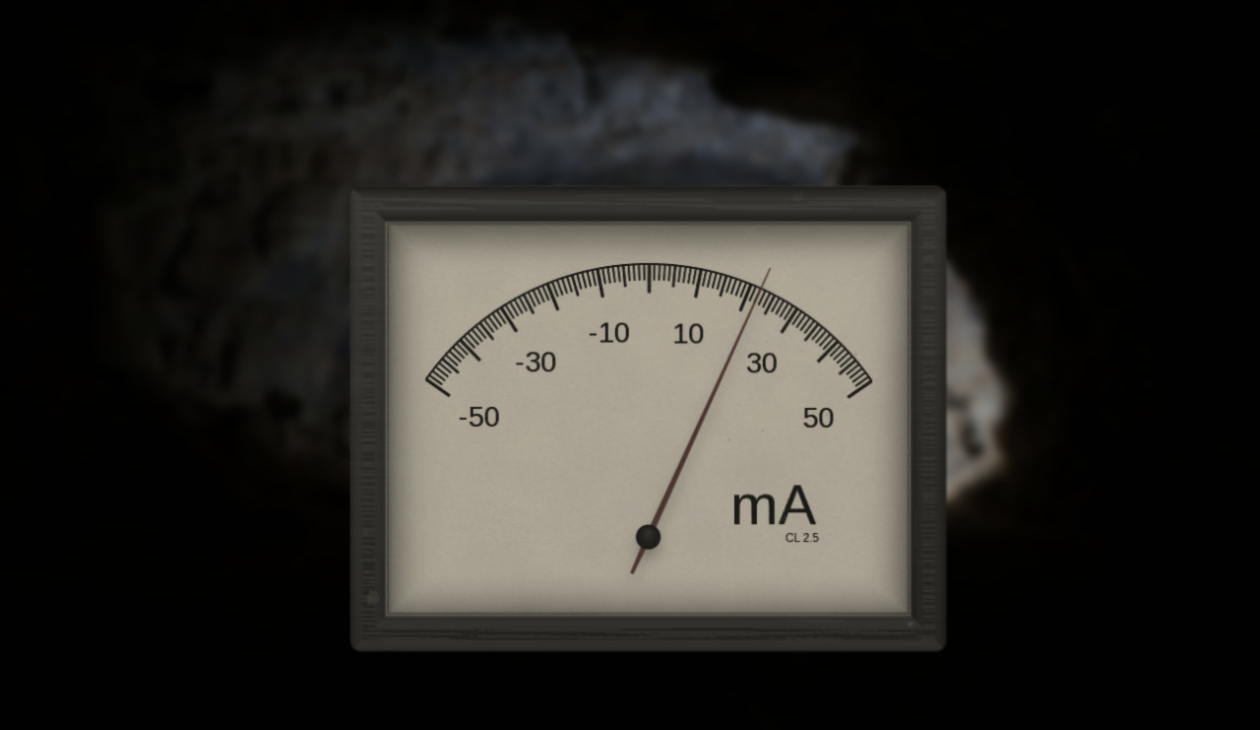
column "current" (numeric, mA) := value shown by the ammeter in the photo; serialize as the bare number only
22
